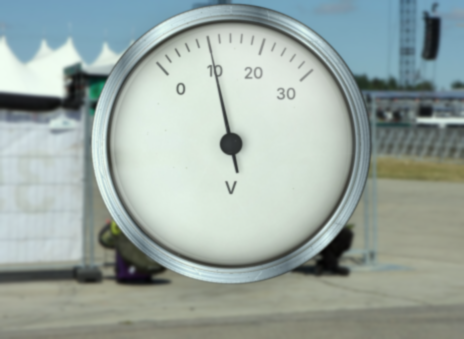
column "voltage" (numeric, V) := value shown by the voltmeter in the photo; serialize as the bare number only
10
